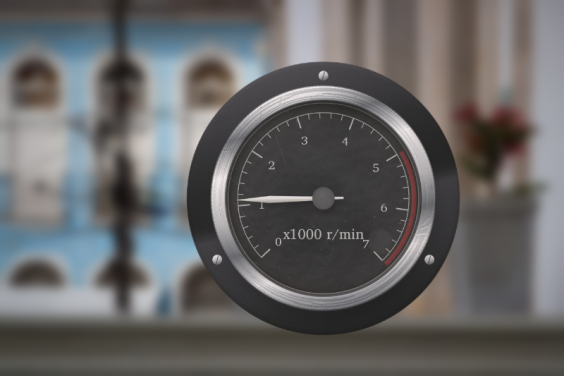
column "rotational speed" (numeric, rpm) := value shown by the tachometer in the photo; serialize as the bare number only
1100
